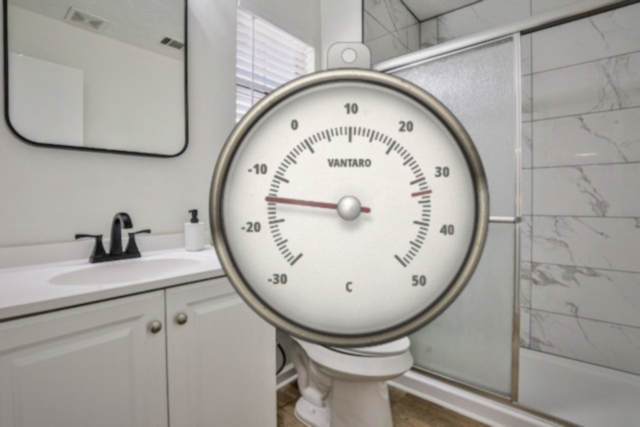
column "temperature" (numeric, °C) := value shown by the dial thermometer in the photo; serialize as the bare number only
-15
